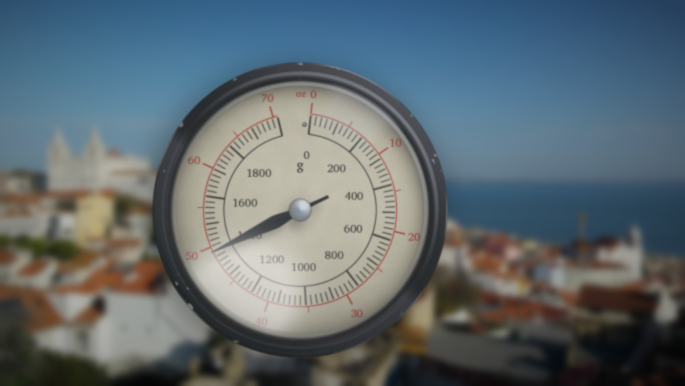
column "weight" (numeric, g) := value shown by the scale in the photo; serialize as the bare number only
1400
